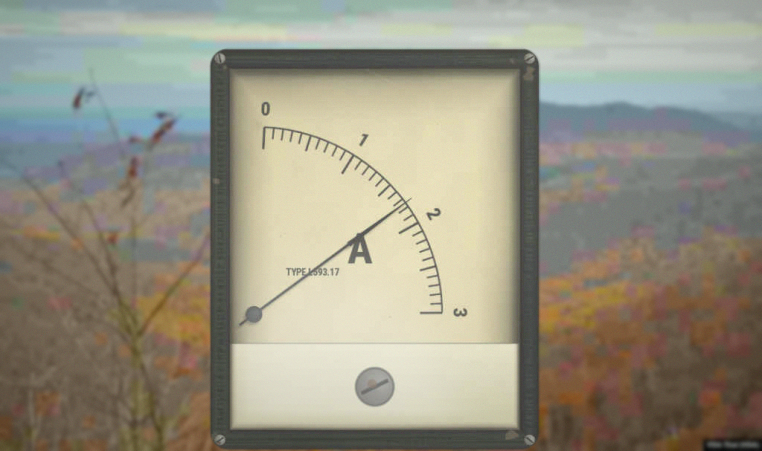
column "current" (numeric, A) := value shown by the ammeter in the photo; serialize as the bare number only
1.75
